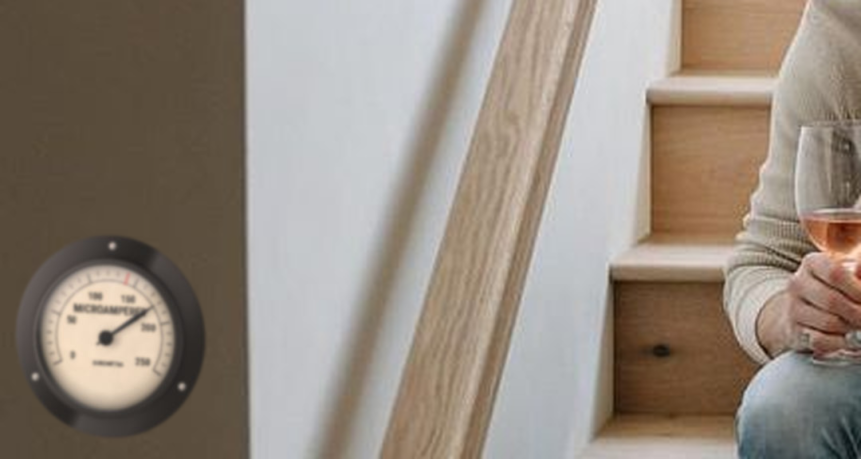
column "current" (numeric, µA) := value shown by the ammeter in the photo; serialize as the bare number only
180
